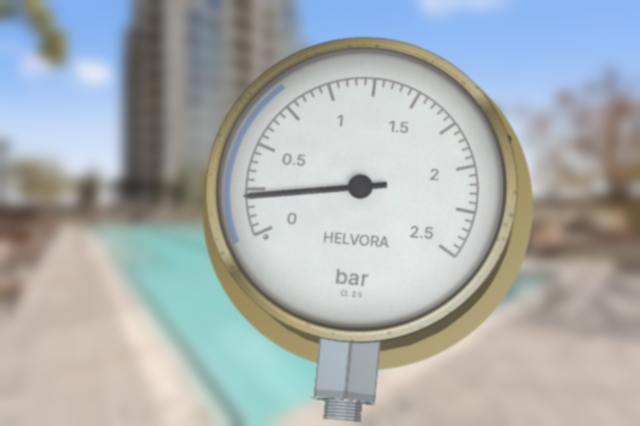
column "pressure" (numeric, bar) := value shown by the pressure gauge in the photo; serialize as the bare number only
0.2
